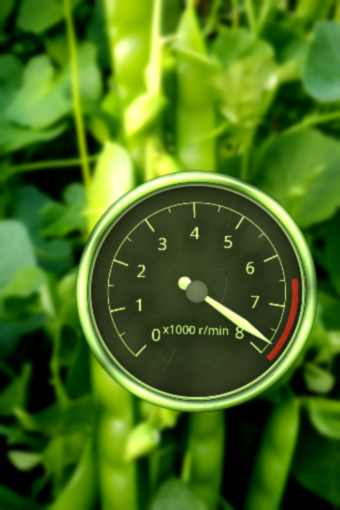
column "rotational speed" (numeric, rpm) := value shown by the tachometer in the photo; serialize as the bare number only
7750
